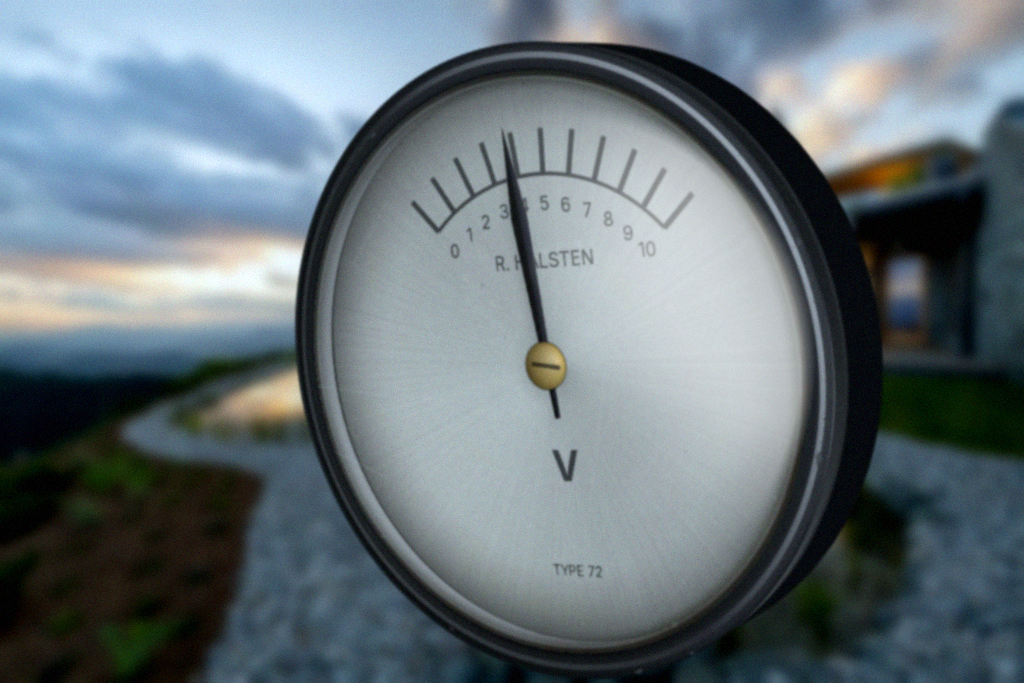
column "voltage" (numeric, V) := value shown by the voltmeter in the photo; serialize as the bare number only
4
